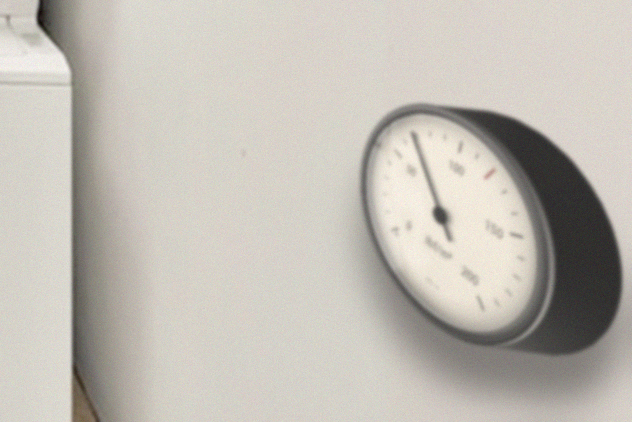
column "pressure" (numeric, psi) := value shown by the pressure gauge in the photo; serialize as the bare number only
70
